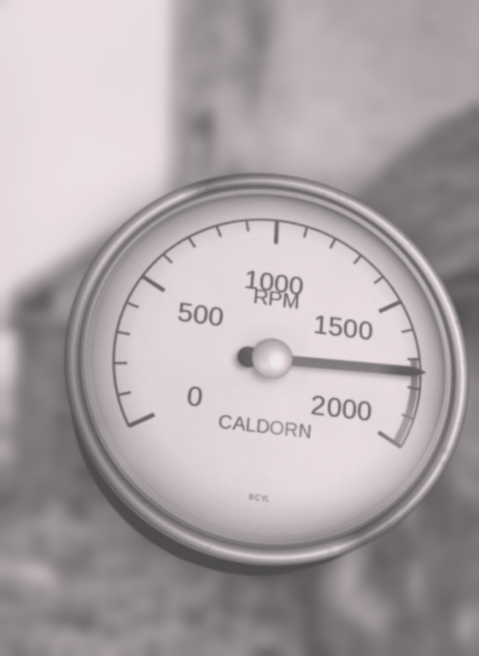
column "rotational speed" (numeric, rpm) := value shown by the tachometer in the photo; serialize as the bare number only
1750
